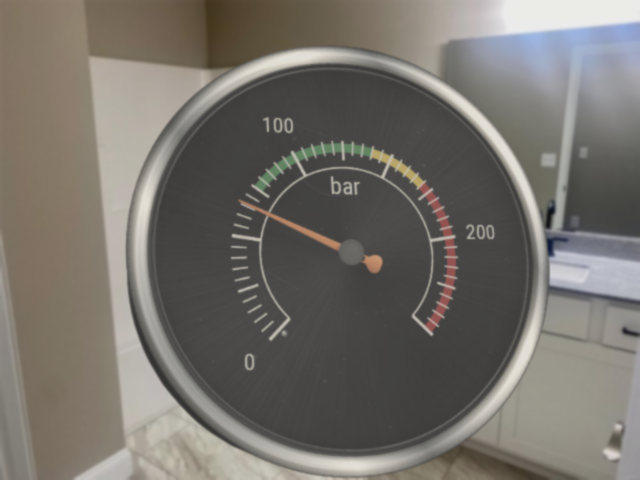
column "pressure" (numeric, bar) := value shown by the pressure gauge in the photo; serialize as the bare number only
65
